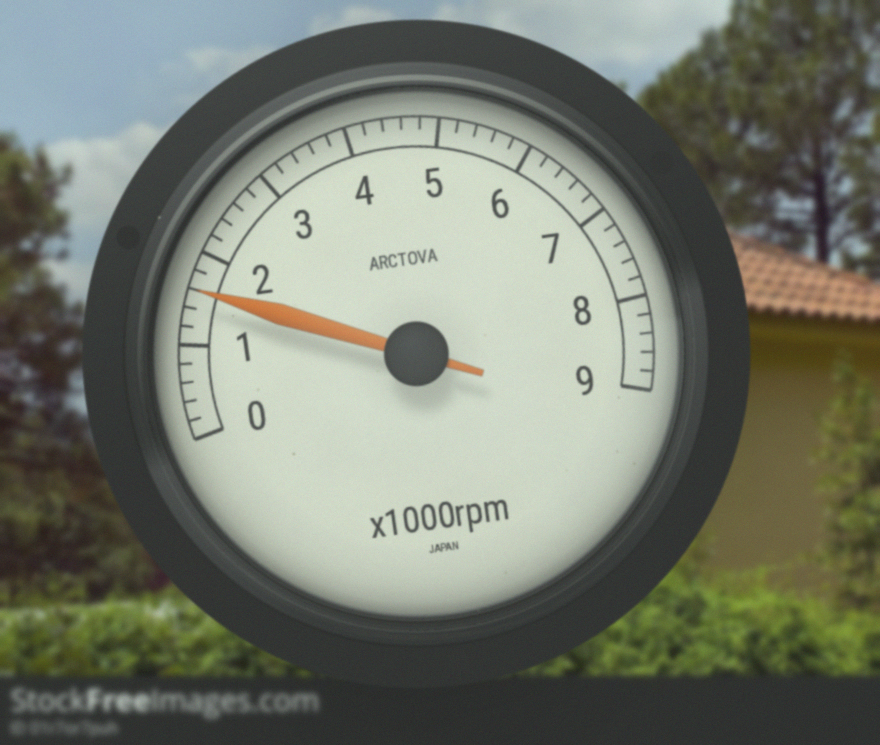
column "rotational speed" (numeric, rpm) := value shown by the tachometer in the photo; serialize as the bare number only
1600
